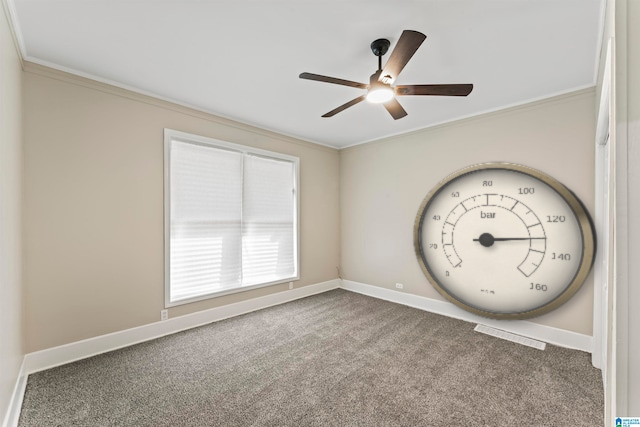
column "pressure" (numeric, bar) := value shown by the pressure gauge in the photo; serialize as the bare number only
130
